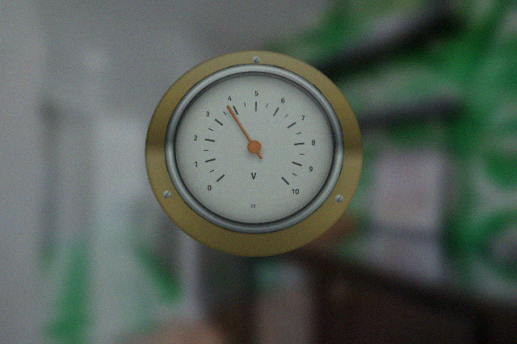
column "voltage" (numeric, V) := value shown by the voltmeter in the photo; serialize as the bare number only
3.75
